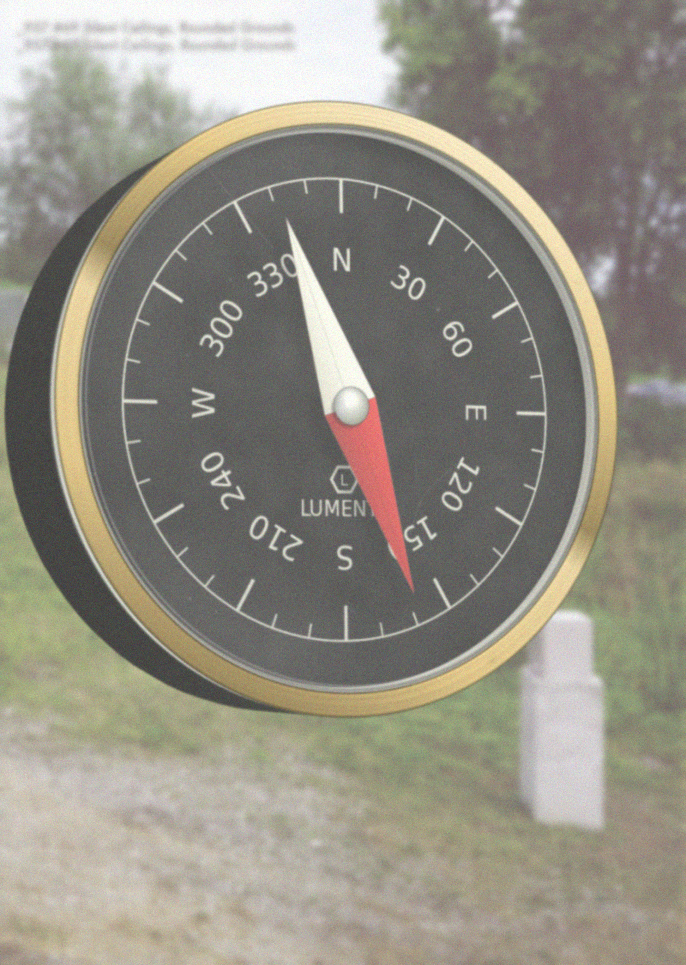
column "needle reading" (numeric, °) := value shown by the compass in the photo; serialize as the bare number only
160
